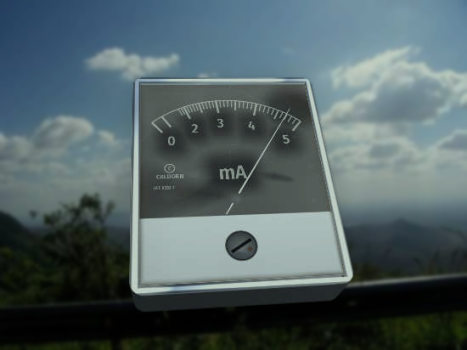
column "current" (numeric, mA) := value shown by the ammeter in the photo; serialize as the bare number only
4.7
